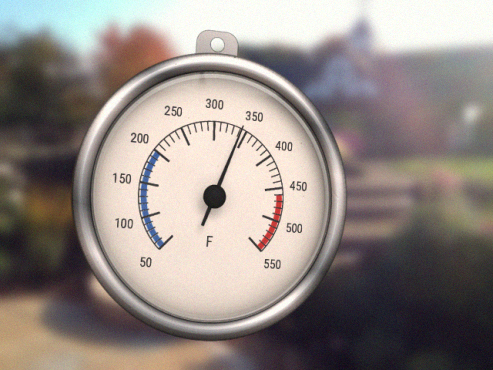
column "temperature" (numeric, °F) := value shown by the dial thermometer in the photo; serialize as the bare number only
340
